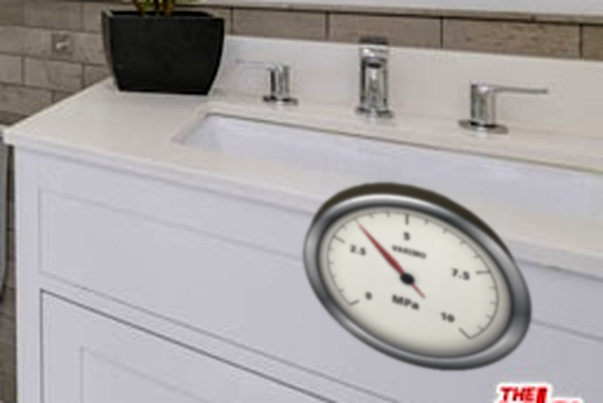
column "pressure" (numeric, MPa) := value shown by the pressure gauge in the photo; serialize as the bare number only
3.5
